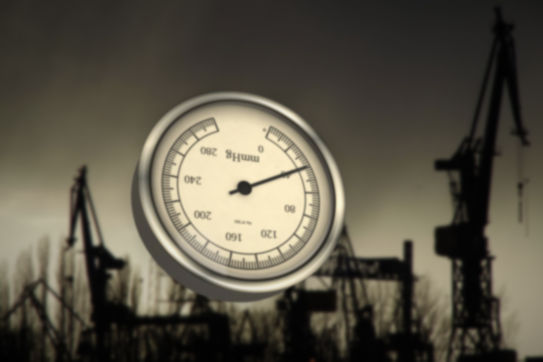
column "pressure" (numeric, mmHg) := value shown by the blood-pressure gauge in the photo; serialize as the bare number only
40
